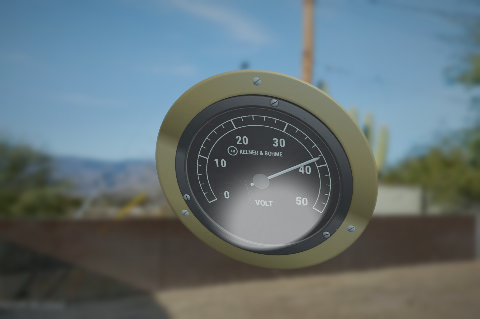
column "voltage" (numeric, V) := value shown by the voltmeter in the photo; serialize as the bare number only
38
